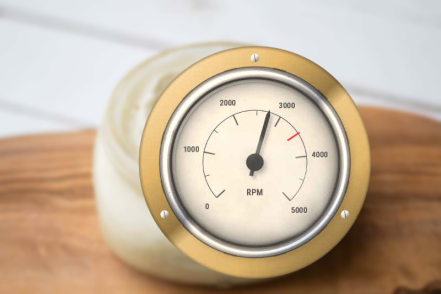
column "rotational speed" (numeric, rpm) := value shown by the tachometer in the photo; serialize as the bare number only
2750
